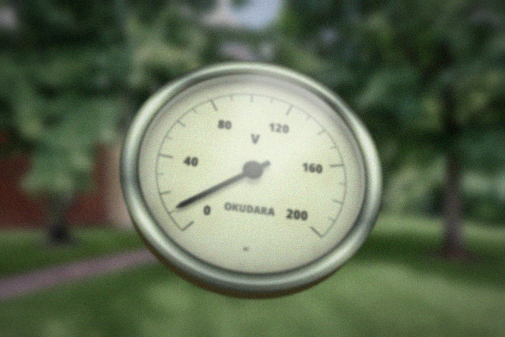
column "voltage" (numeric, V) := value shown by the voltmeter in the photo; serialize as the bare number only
10
